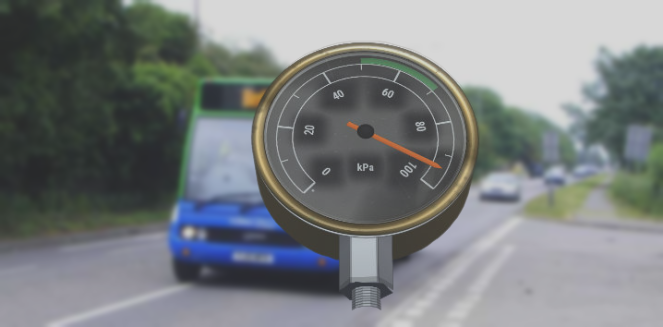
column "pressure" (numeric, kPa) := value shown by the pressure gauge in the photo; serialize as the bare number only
95
